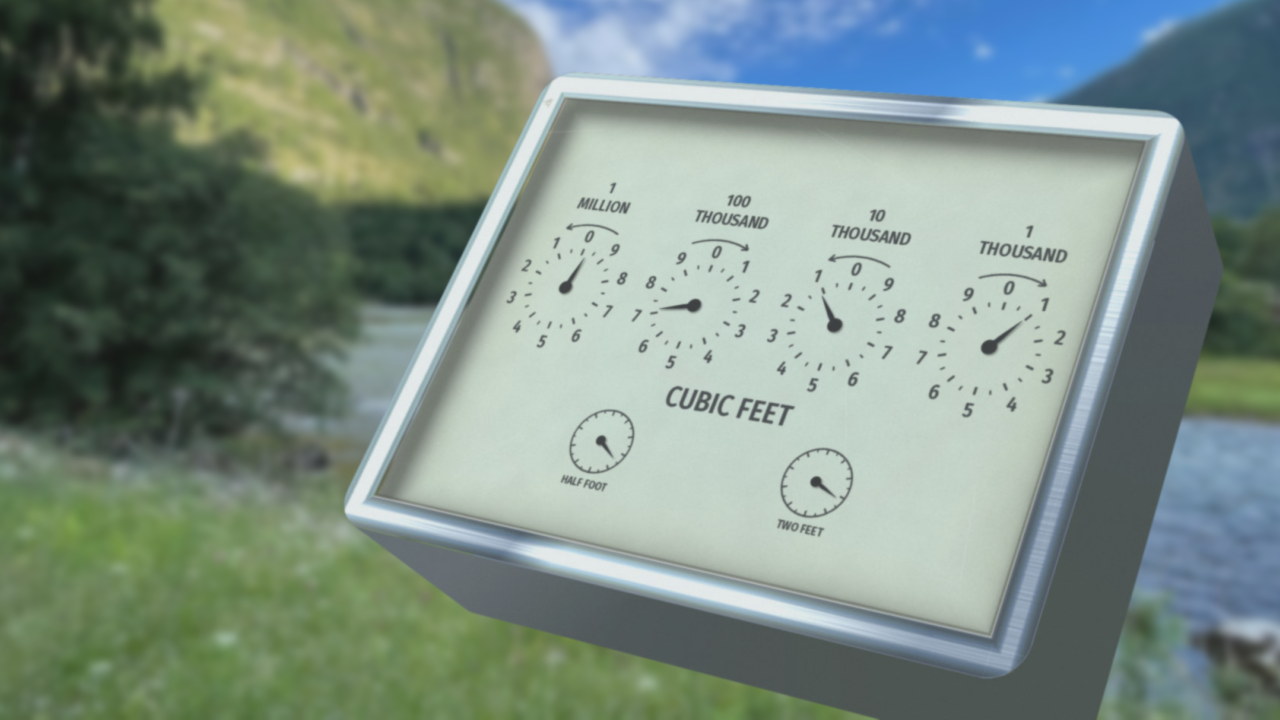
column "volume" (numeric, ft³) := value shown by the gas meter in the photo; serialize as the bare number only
971100
